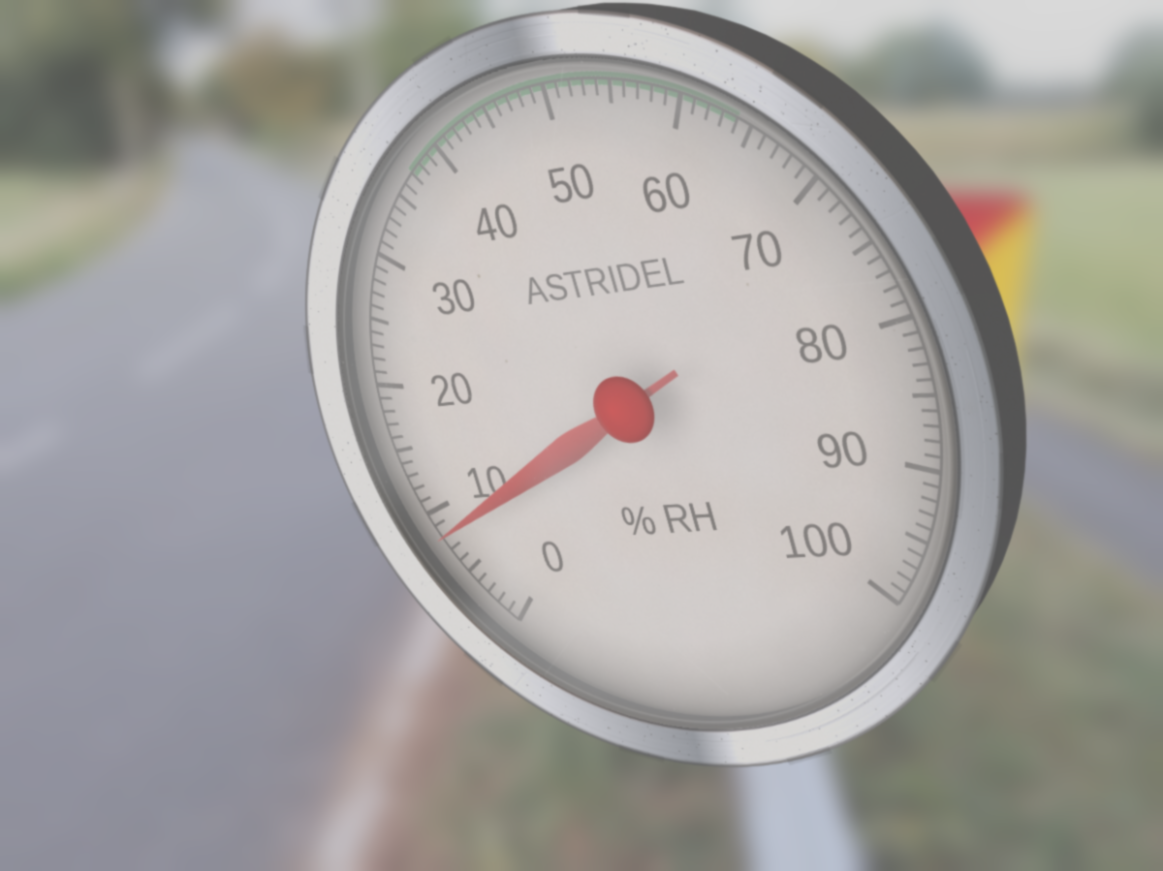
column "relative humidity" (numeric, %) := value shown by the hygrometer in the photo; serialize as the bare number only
8
